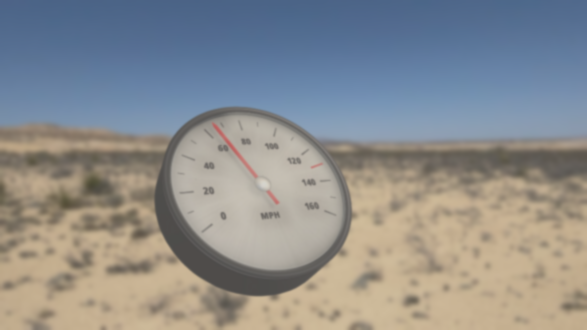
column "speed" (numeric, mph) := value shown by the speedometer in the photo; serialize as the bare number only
65
